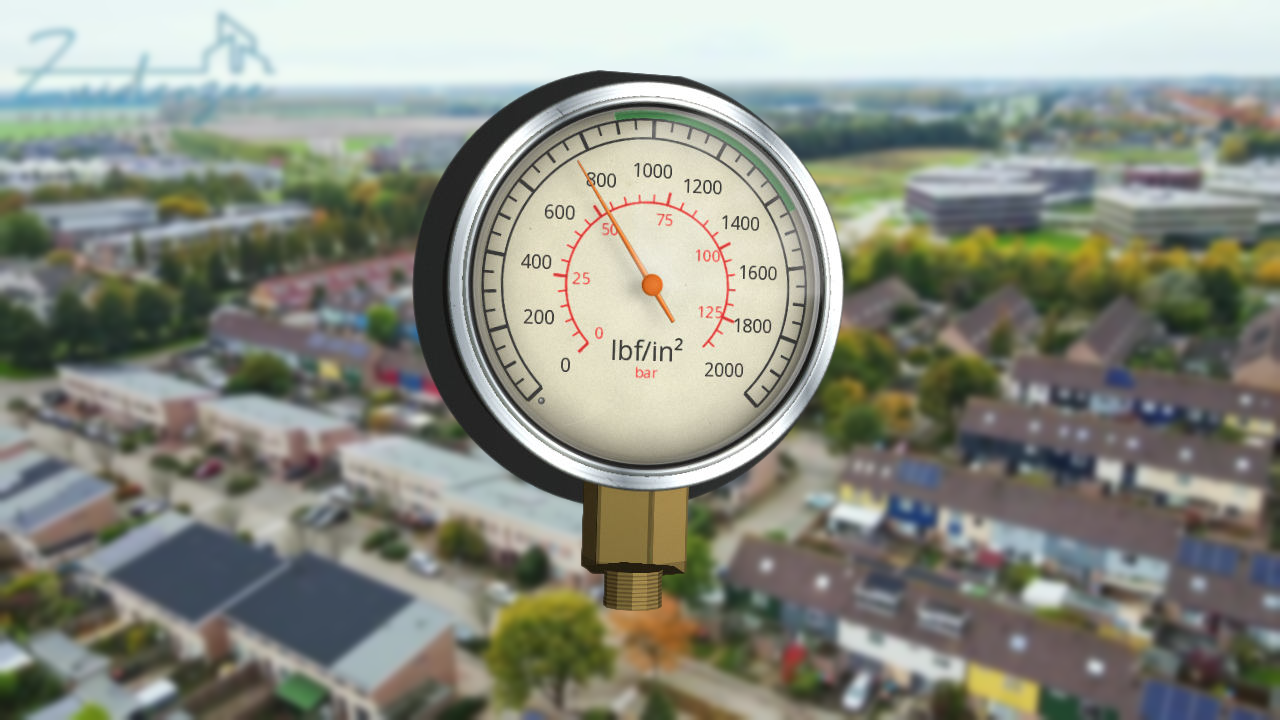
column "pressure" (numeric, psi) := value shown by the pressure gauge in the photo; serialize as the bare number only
750
